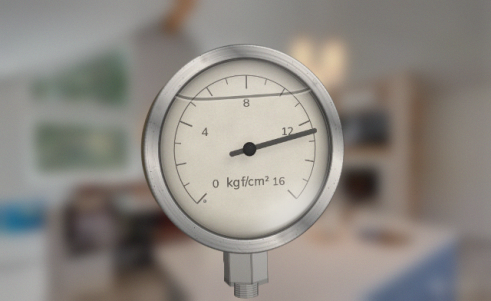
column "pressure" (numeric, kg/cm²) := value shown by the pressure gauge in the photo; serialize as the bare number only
12.5
